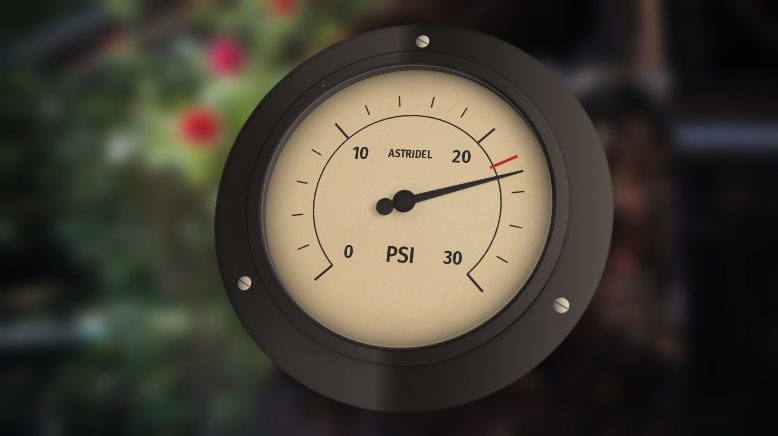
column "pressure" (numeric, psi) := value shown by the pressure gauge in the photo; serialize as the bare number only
23
